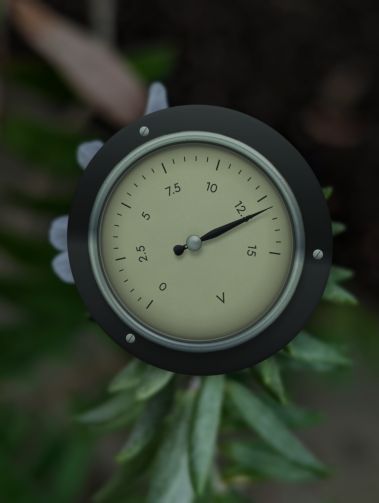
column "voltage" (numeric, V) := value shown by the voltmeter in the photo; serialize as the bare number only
13
